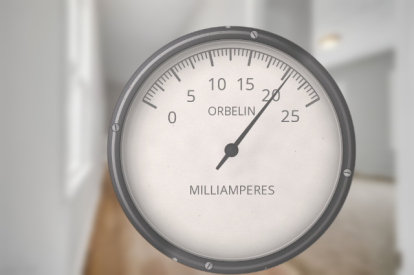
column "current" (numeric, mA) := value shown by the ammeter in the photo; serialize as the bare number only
20.5
